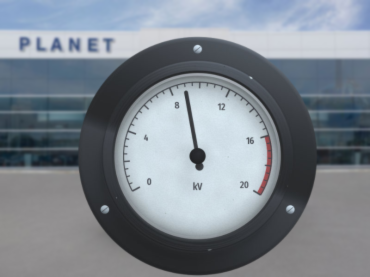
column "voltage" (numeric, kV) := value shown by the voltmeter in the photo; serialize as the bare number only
9
